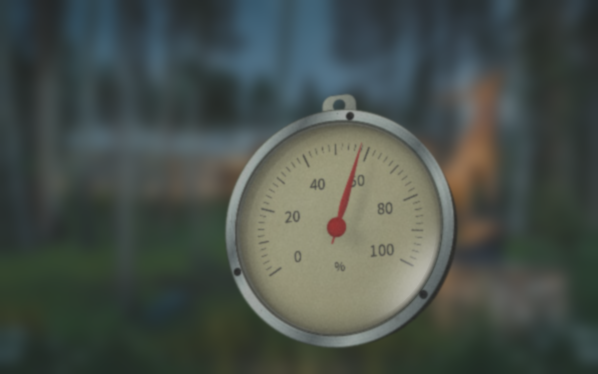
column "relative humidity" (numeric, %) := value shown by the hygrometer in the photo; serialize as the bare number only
58
